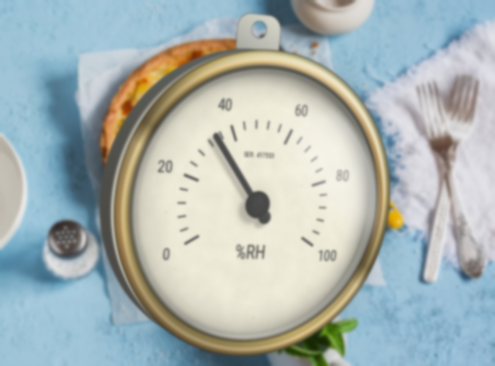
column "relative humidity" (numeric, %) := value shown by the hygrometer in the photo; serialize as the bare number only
34
